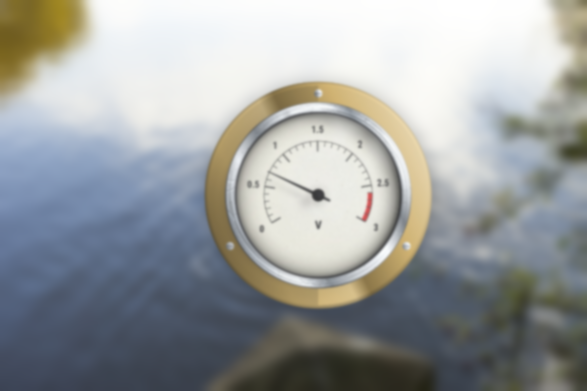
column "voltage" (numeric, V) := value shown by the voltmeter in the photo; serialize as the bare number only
0.7
